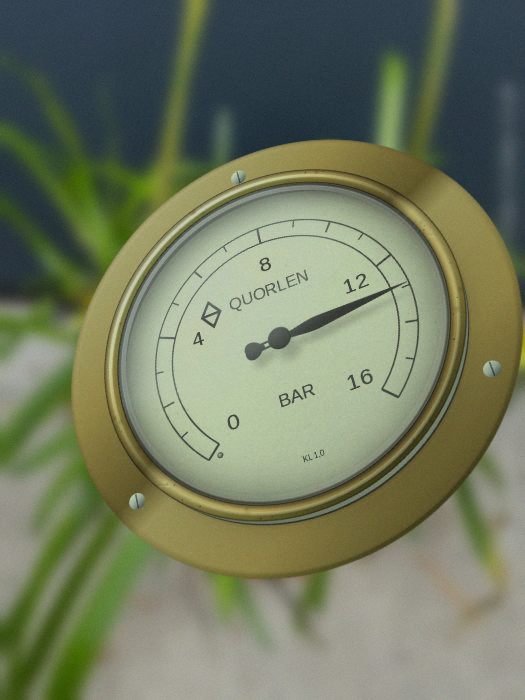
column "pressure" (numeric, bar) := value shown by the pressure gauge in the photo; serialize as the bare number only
13
